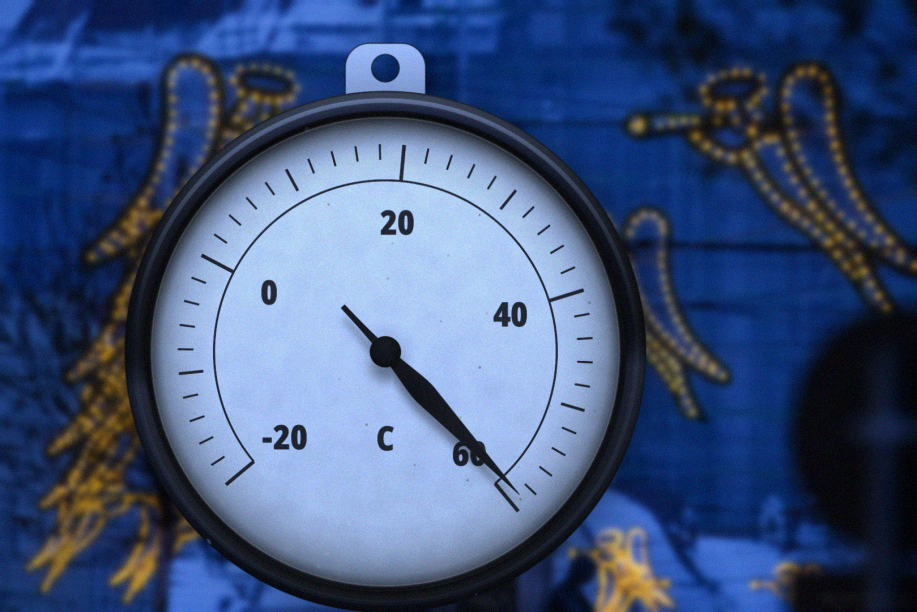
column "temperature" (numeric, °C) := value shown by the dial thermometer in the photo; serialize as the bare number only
59
